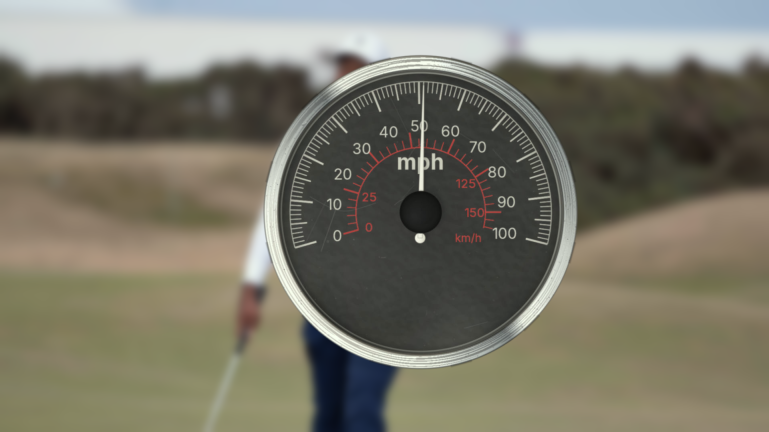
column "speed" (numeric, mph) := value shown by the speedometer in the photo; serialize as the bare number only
51
